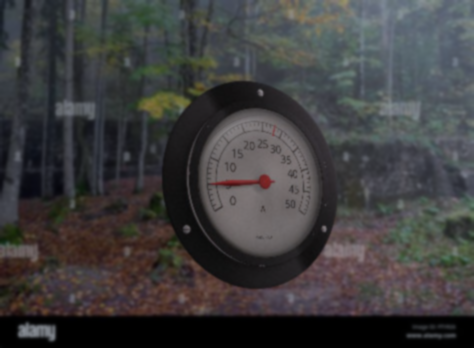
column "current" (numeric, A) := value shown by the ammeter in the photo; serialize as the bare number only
5
